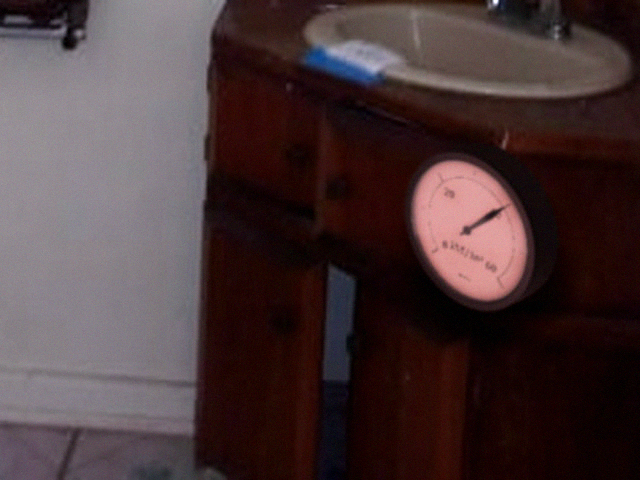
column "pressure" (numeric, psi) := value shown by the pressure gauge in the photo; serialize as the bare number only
40
